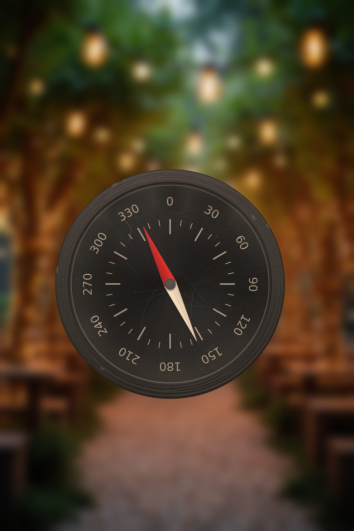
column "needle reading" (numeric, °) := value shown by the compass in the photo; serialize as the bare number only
335
